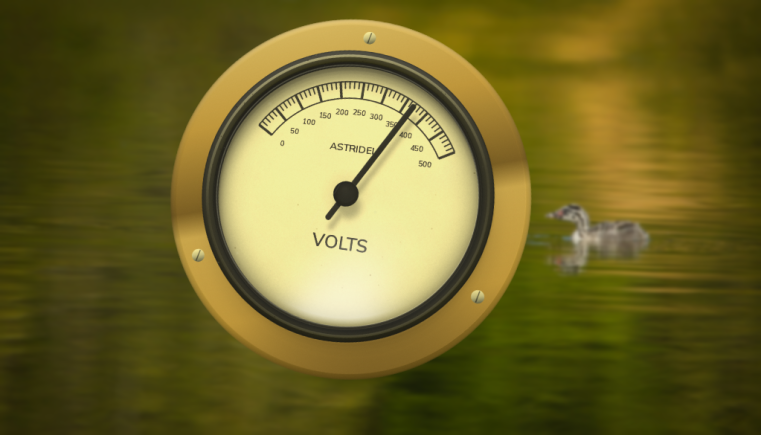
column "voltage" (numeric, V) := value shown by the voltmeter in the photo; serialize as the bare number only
370
